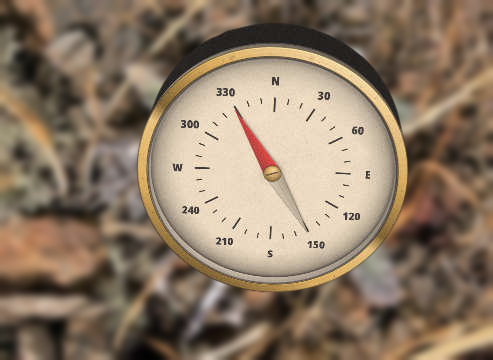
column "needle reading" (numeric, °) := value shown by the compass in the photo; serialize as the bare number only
330
